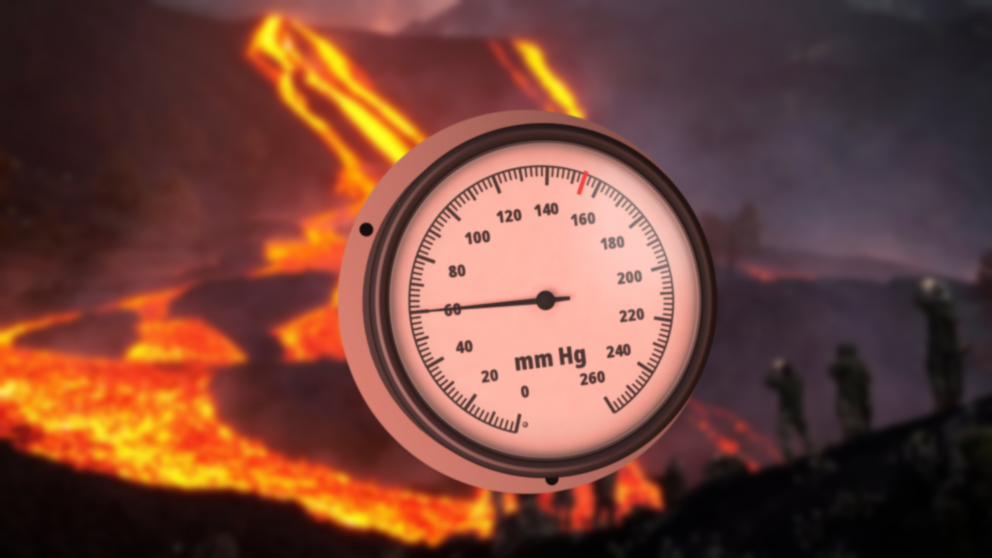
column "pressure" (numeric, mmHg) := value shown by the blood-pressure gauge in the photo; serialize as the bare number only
60
